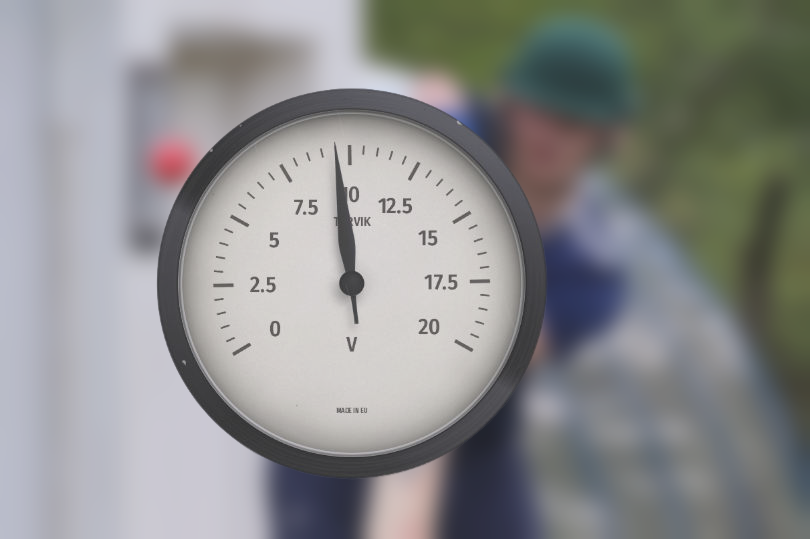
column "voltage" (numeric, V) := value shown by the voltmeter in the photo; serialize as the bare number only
9.5
